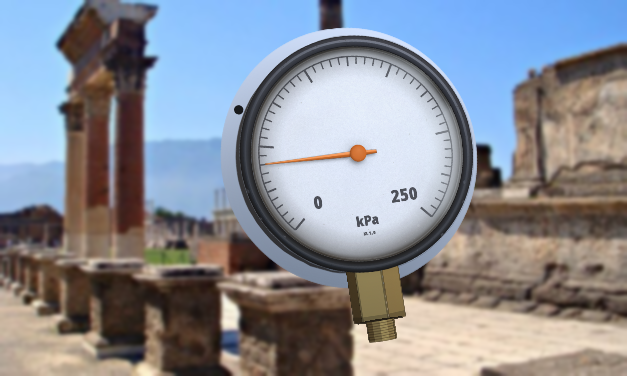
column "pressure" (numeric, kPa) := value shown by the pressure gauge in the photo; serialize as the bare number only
40
